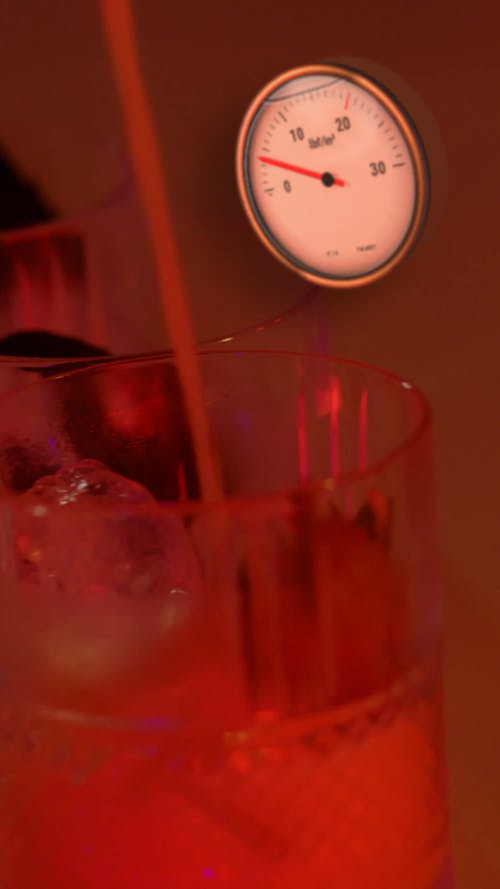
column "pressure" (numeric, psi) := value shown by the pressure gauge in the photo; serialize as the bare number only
4
